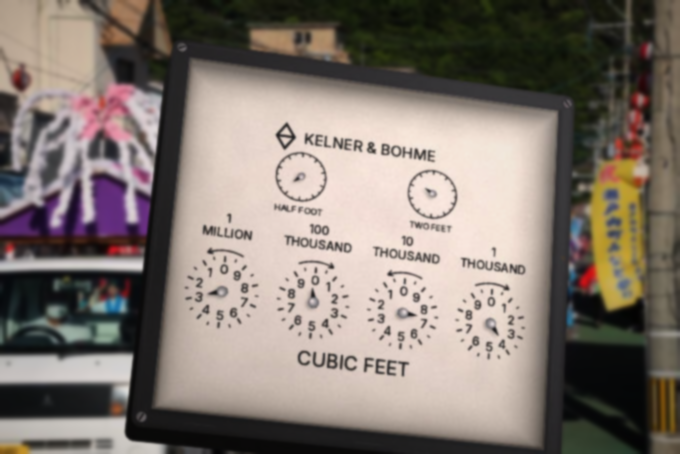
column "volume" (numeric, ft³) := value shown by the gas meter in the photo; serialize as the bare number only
297400
